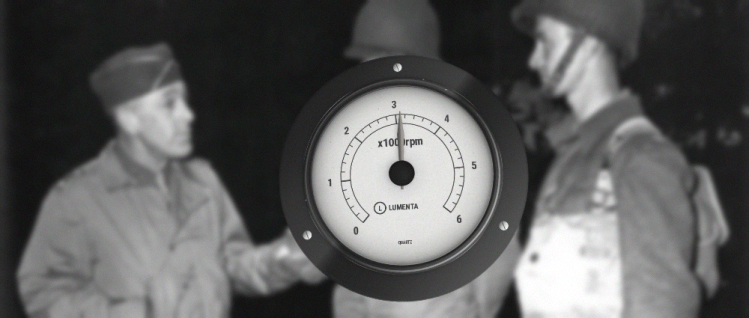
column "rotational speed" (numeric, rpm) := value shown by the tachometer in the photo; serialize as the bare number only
3100
